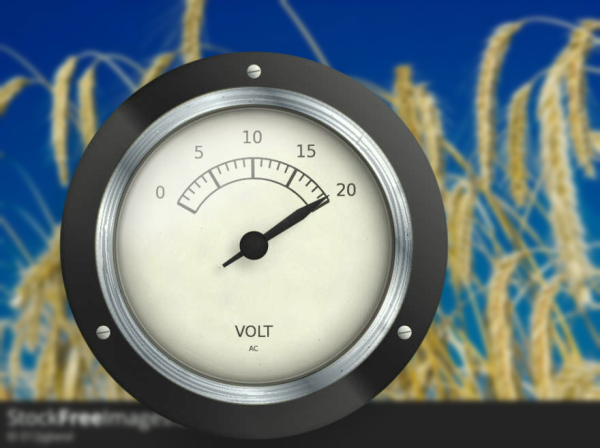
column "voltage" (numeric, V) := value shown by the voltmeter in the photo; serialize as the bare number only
19.5
